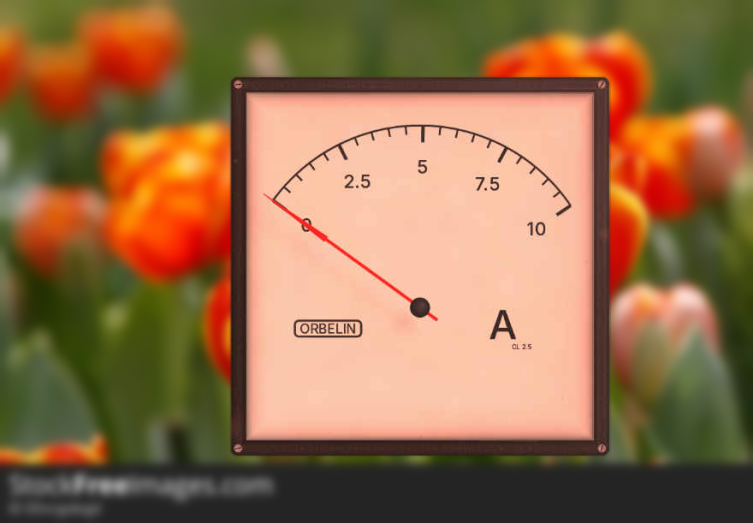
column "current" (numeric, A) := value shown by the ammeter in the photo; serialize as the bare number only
0
